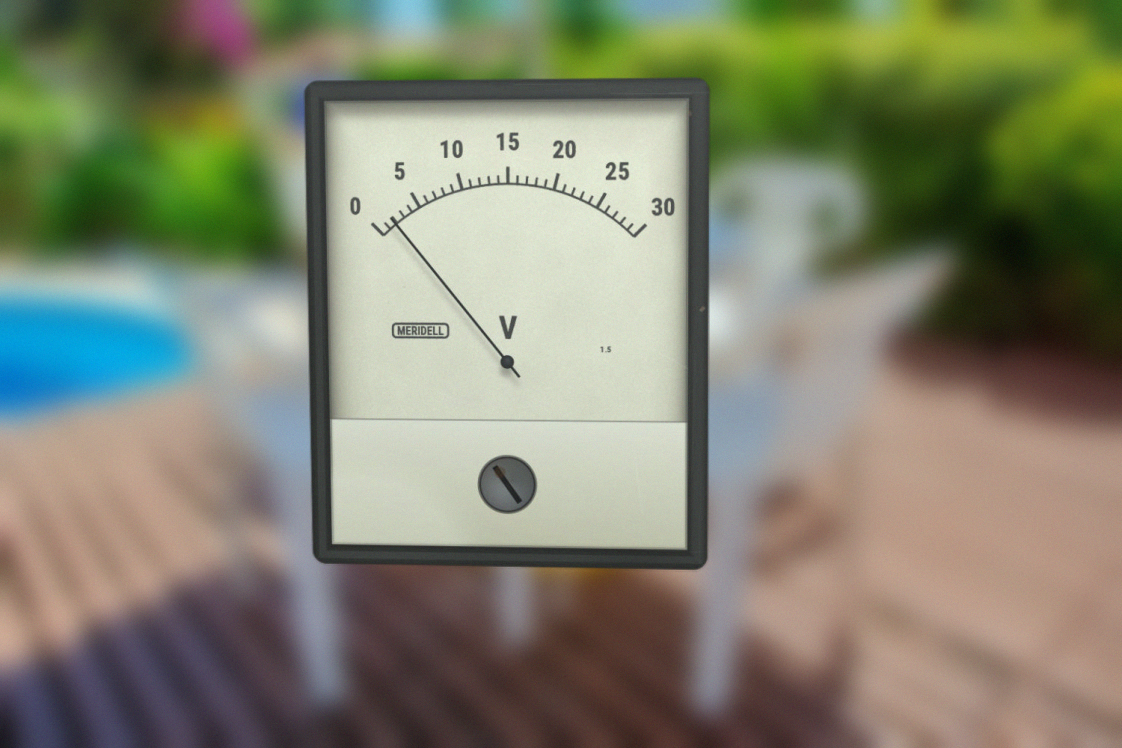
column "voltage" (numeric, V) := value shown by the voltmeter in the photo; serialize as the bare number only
2
